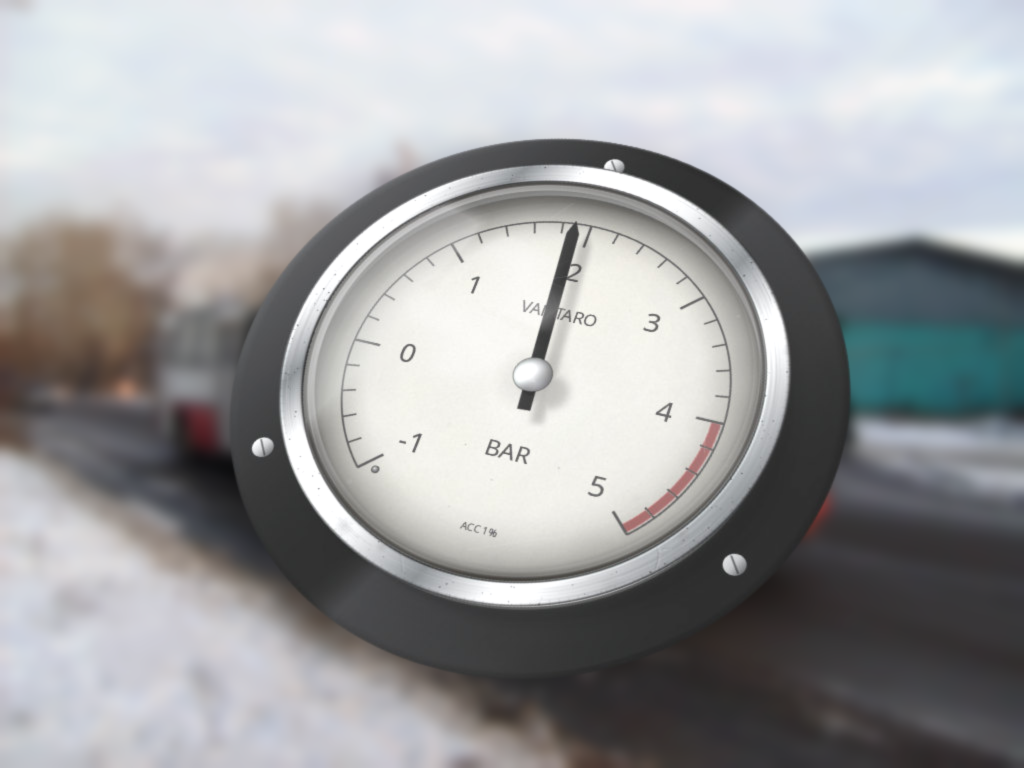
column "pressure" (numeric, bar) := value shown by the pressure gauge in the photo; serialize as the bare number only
1.9
